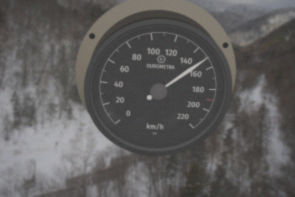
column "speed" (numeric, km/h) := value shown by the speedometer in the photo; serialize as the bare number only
150
